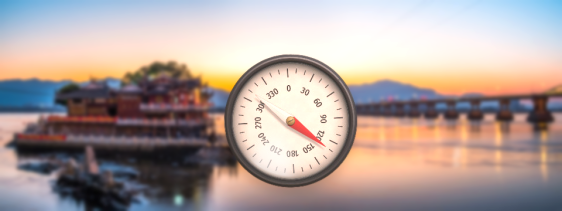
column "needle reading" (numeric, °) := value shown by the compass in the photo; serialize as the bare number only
130
